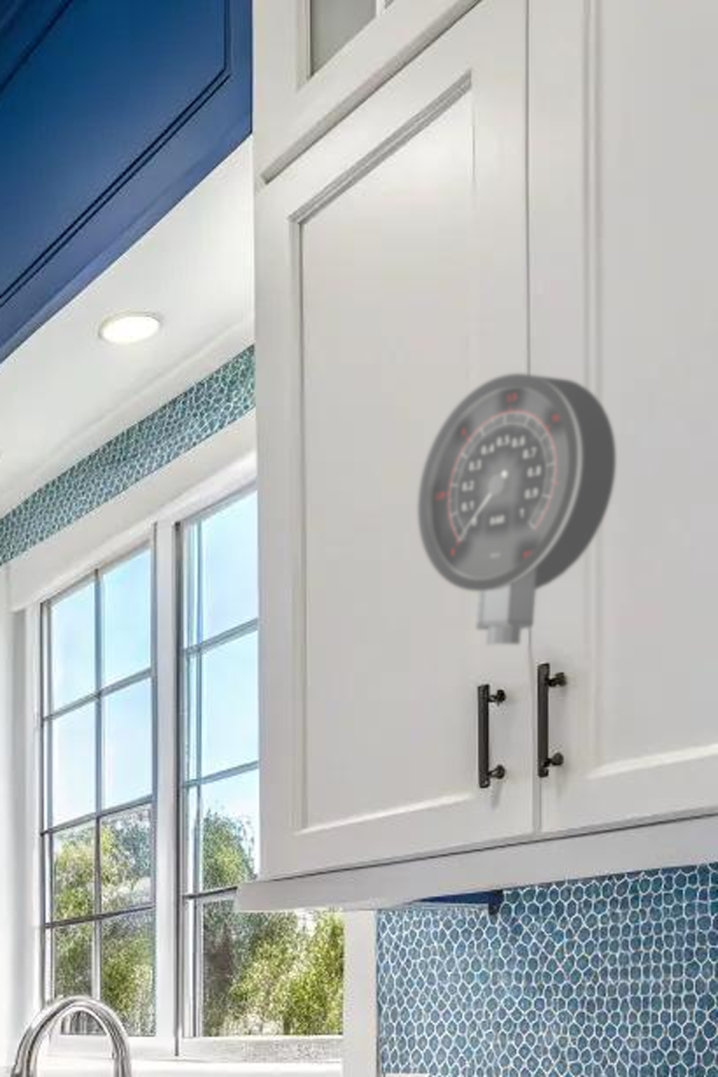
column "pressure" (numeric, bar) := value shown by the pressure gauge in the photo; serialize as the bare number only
0
